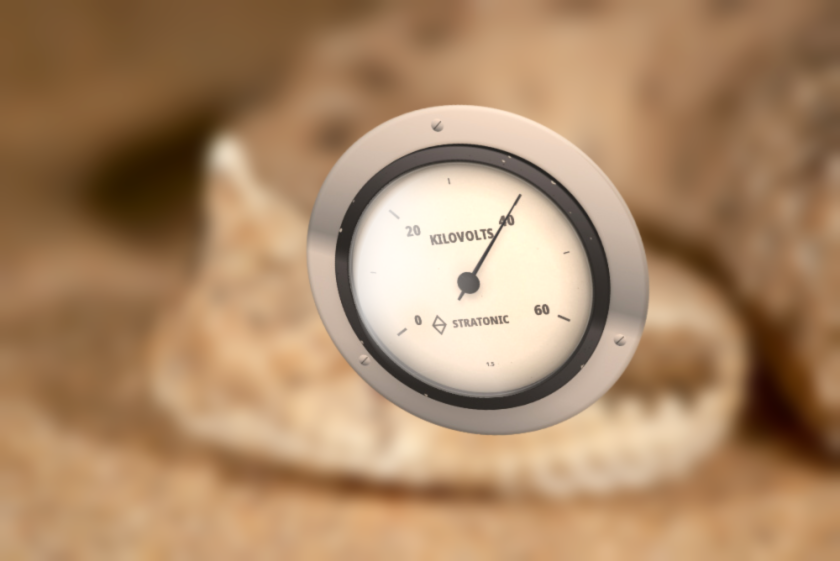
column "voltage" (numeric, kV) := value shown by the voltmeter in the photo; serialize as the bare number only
40
